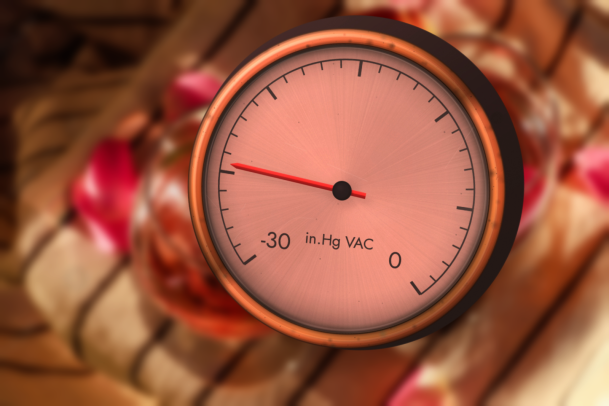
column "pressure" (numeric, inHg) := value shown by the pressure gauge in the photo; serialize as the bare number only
-24.5
